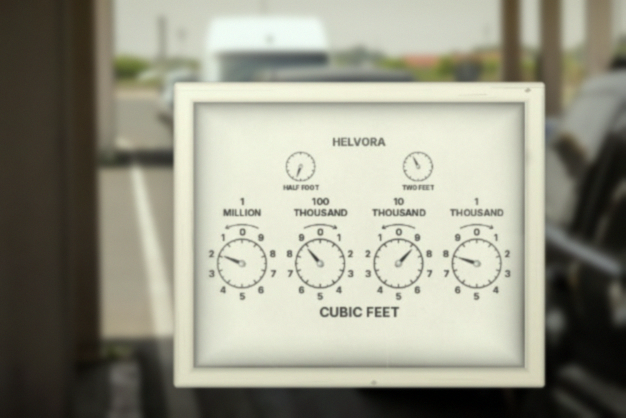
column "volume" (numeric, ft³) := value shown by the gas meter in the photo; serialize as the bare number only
188800
